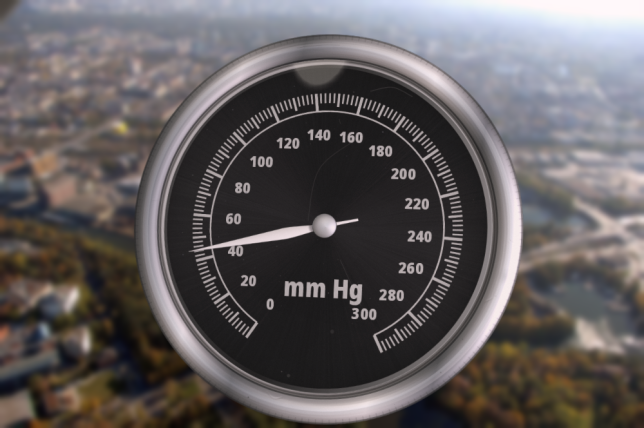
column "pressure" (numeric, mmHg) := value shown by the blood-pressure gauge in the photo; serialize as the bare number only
44
